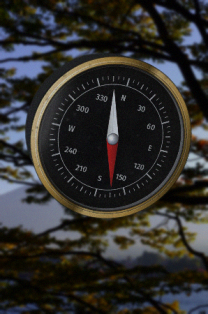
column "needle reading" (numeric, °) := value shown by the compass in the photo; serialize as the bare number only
165
